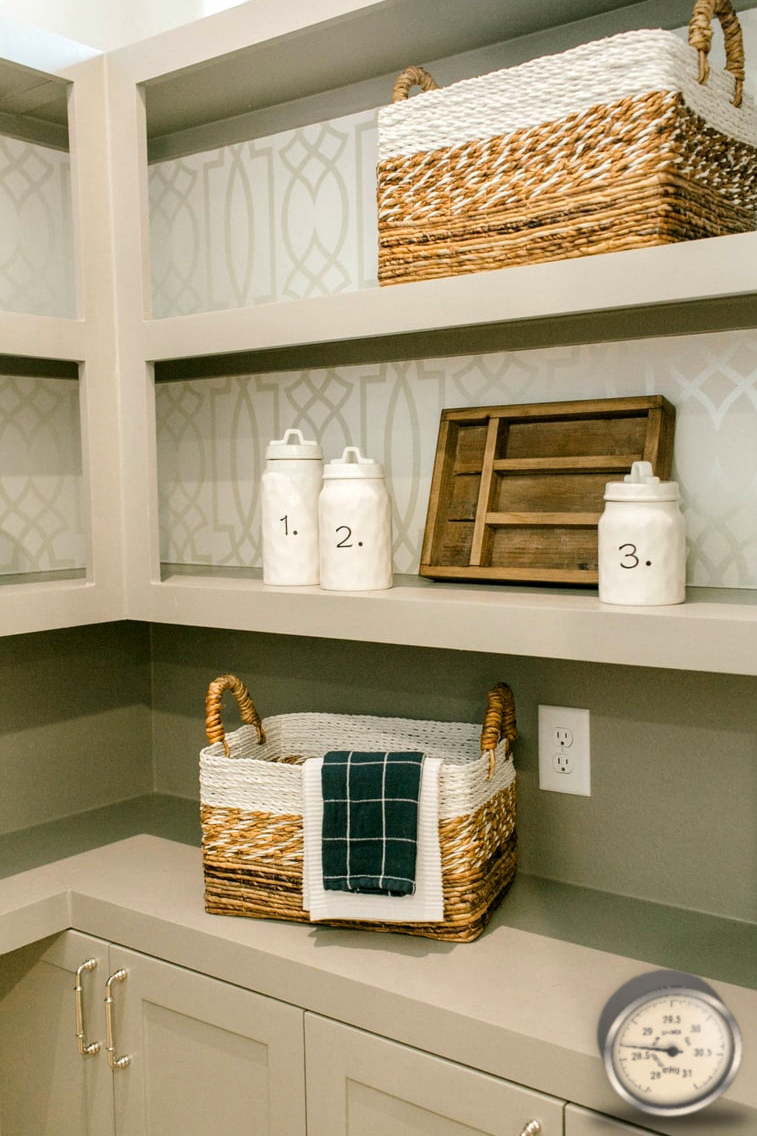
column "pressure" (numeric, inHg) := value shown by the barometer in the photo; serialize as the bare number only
28.7
